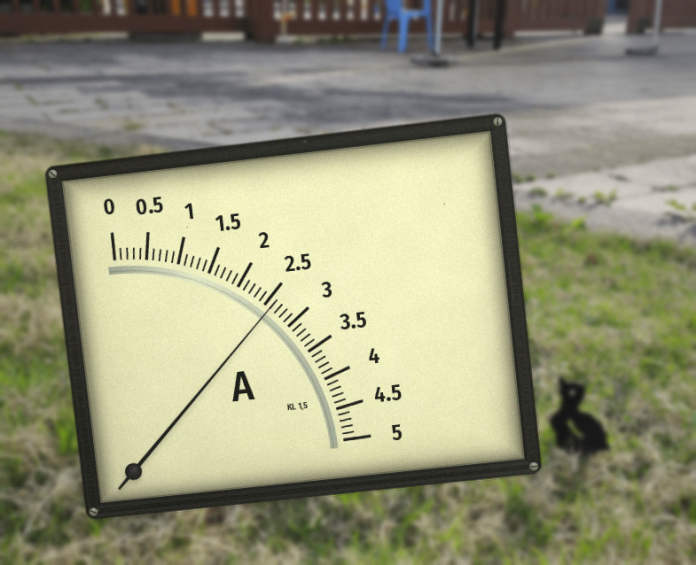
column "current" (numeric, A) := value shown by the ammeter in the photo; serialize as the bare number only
2.6
